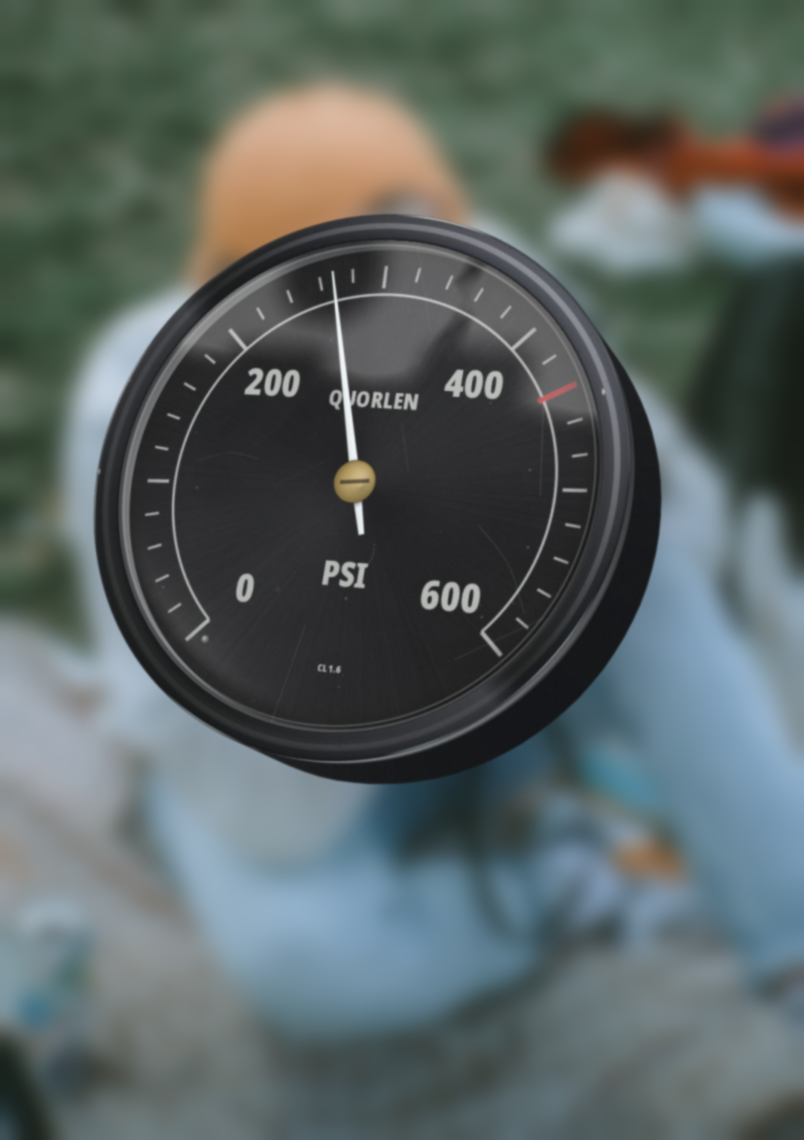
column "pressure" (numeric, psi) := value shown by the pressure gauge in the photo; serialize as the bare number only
270
